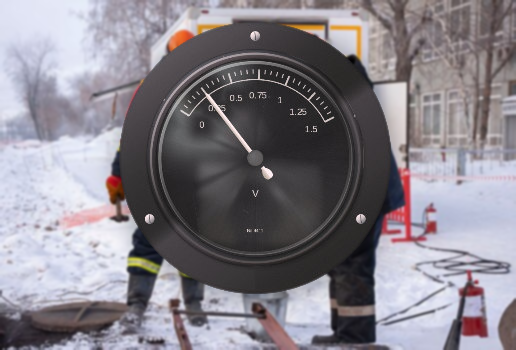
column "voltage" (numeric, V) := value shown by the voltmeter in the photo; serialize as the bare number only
0.25
